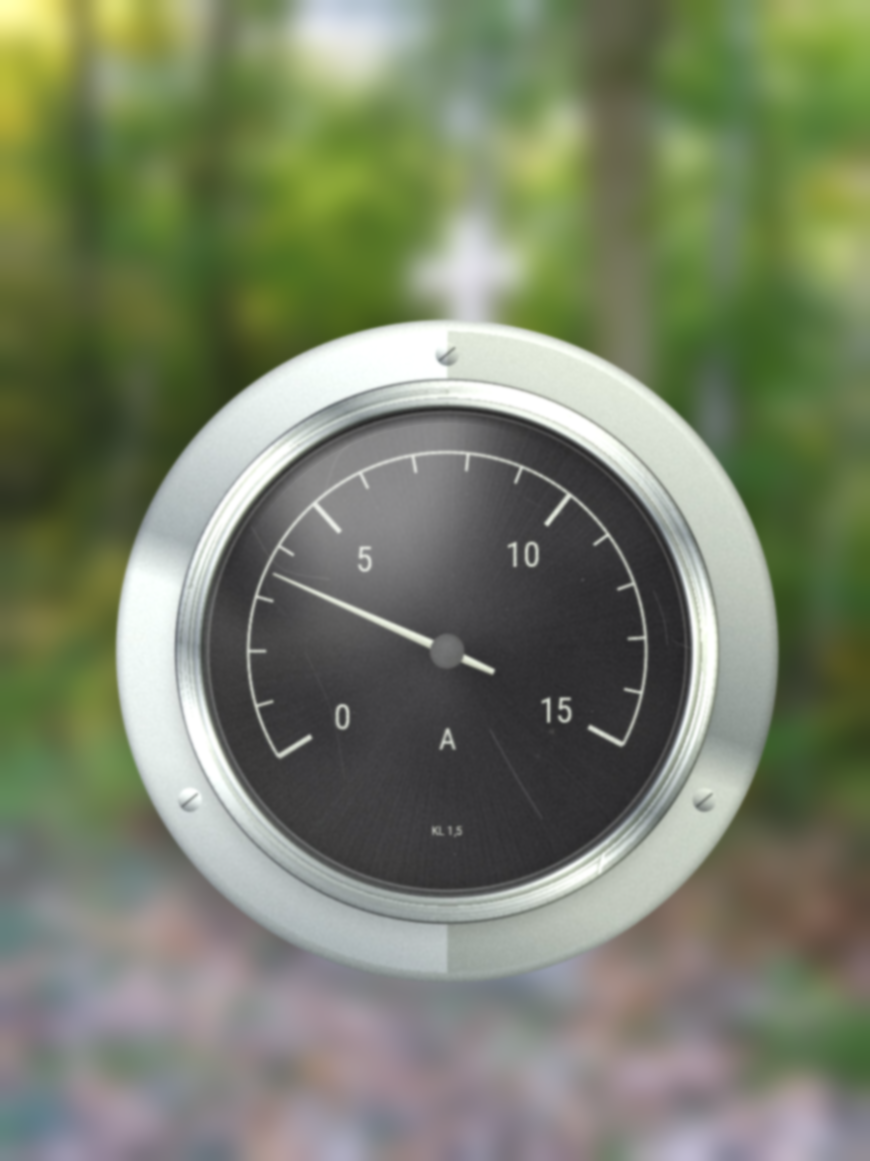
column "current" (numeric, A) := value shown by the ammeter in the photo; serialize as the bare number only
3.5
